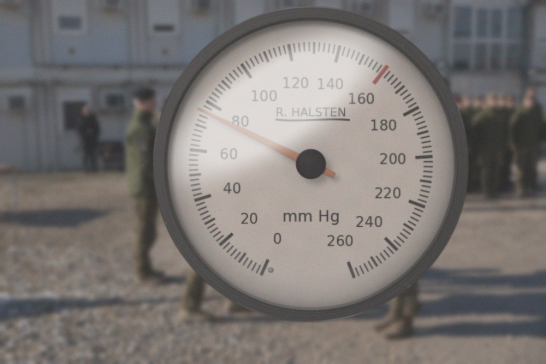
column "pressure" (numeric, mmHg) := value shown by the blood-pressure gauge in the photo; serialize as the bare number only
76
